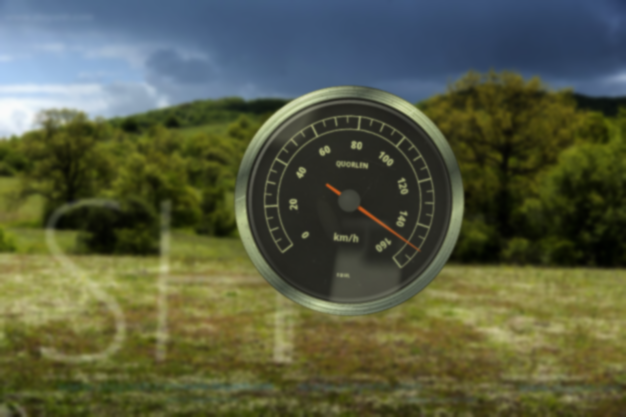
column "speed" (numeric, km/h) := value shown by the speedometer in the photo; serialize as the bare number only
150
